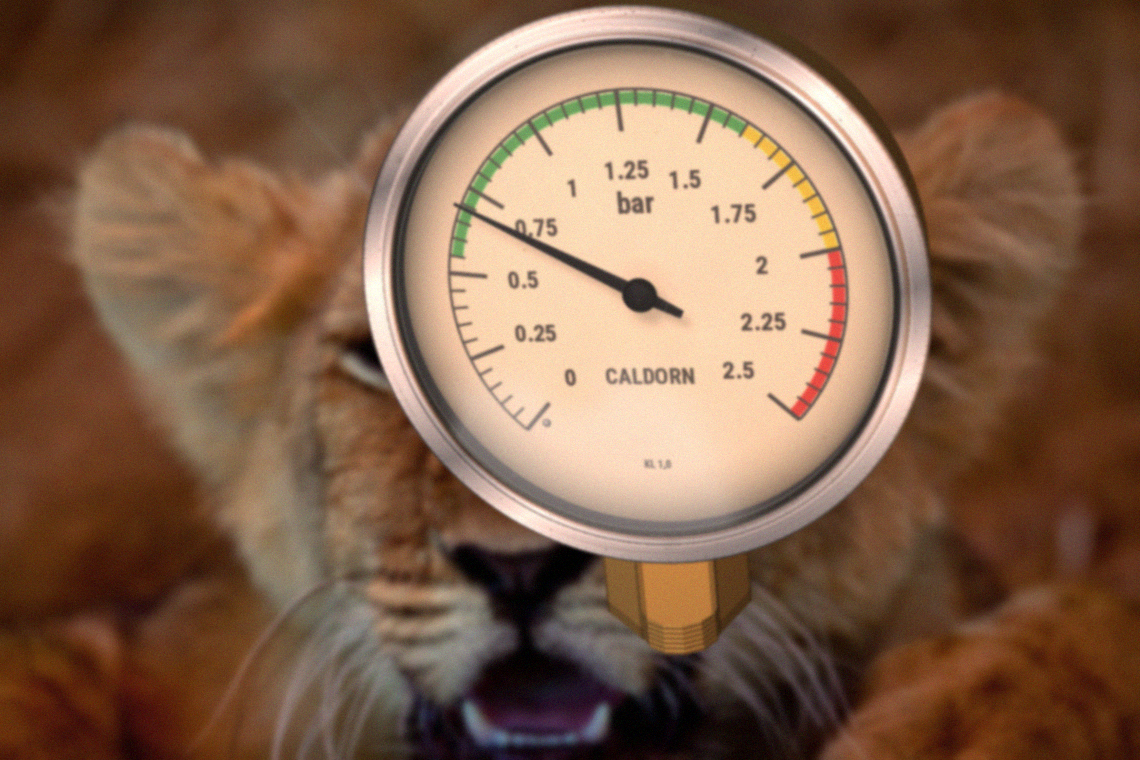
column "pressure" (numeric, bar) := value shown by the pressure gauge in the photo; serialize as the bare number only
0.7
